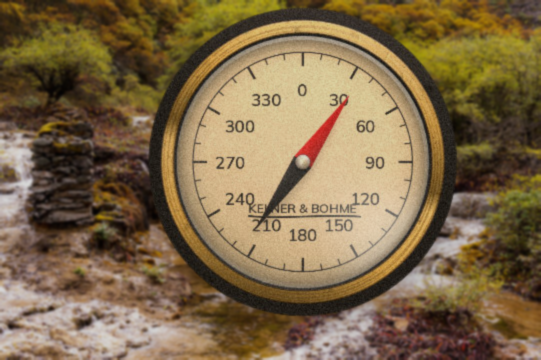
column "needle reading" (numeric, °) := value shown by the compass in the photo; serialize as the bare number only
35
